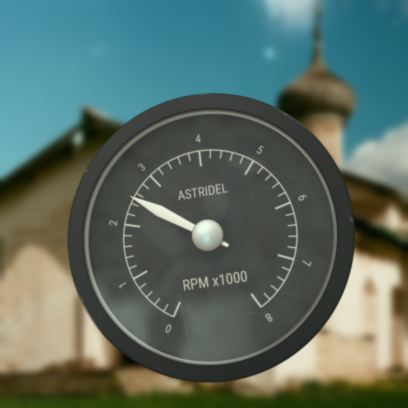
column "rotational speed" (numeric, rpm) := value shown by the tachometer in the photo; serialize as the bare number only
2500
